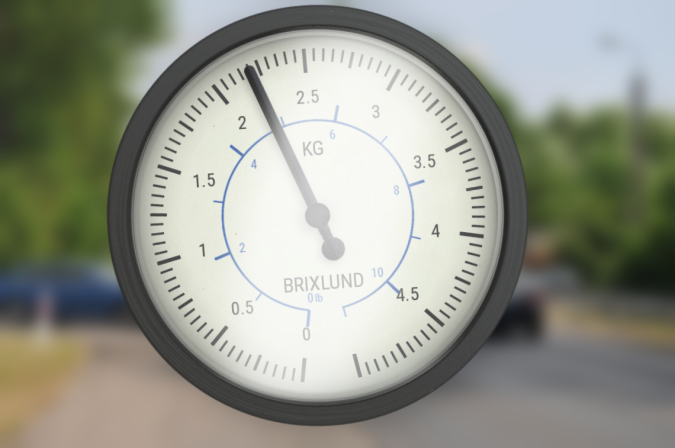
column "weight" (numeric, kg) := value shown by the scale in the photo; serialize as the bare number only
2.2
